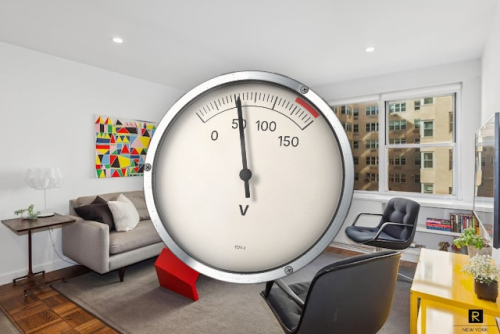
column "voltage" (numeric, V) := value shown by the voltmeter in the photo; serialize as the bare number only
55
